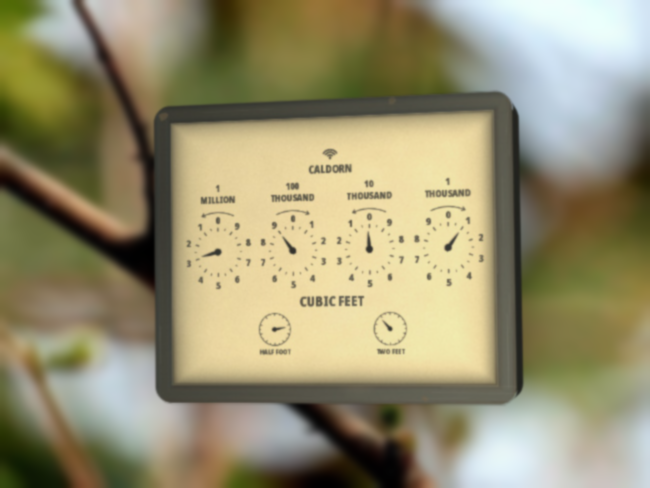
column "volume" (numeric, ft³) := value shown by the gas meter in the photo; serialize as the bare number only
290100
